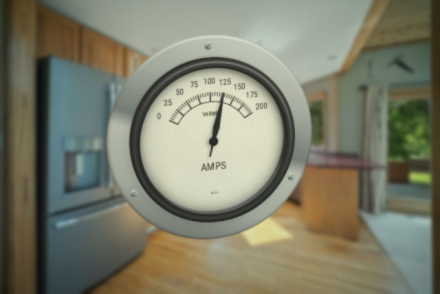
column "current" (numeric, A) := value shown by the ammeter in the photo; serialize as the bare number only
125
